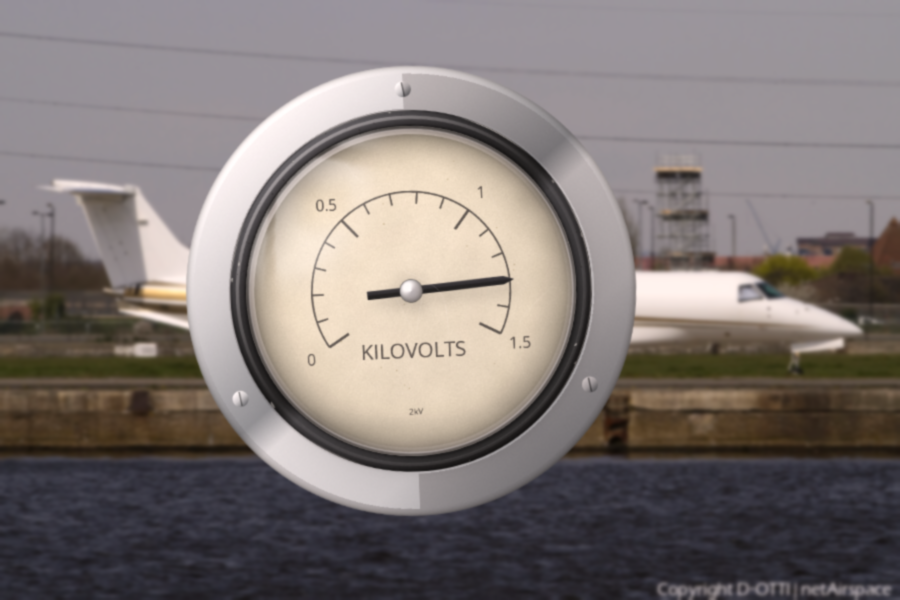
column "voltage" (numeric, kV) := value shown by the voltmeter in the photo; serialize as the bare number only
1.3
